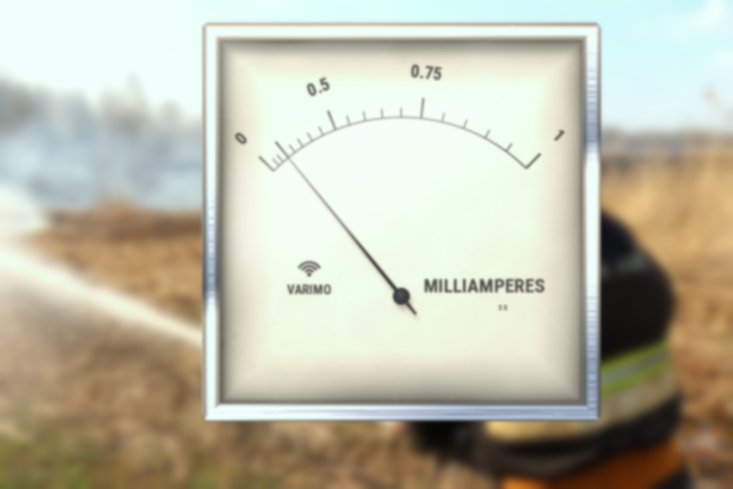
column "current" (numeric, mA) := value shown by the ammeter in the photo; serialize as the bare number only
0.25
